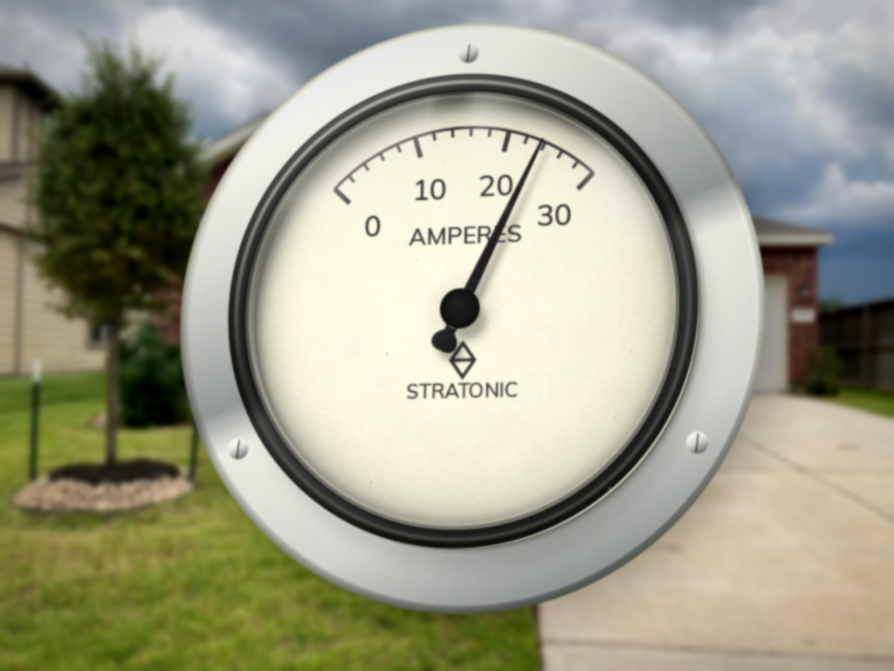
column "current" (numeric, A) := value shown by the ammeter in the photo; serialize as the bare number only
24
